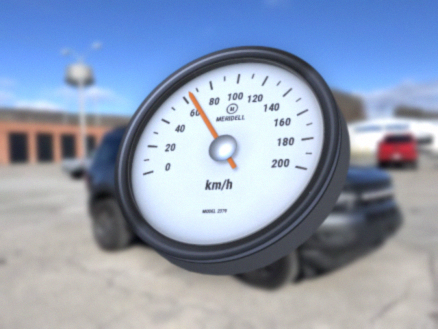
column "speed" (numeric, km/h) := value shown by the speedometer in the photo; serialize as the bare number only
65
